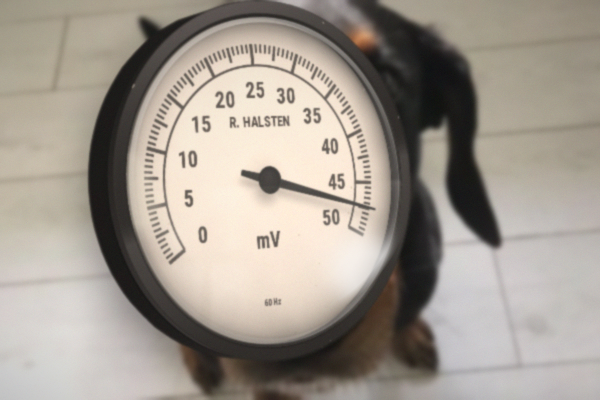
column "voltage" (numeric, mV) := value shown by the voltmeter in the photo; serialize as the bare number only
47.5
